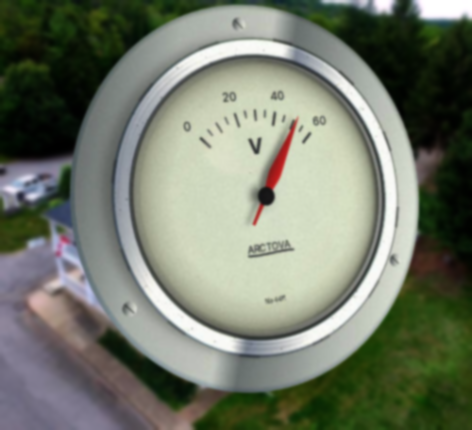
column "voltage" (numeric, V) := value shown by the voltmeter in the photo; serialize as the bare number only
50
